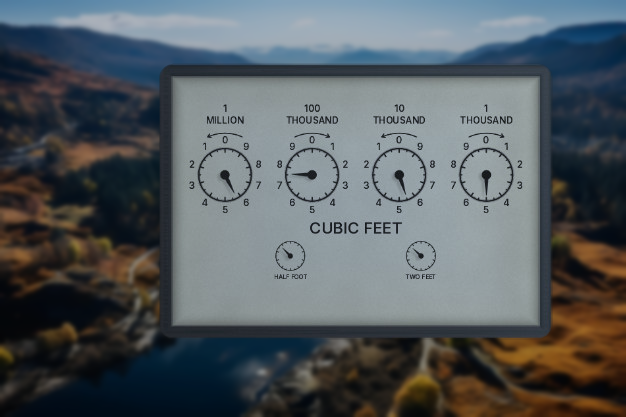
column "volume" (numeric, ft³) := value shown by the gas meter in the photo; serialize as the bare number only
575500
